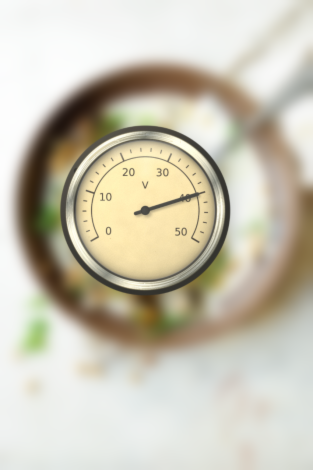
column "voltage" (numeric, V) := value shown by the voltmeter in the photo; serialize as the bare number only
40
